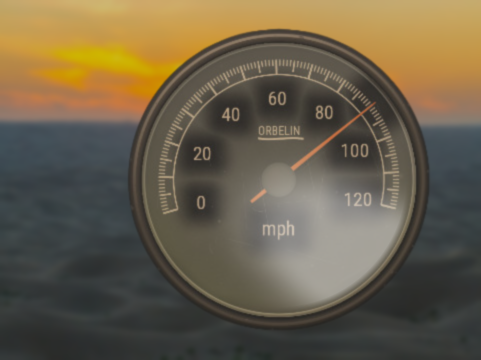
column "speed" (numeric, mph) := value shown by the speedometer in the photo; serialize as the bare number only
90
